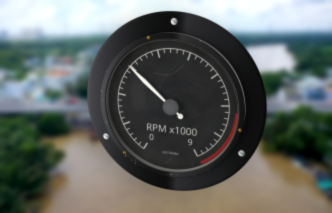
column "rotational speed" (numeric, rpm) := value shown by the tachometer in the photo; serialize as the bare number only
3000
